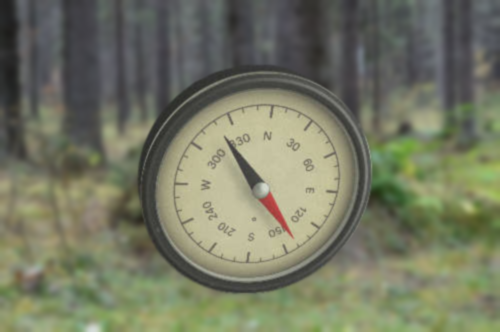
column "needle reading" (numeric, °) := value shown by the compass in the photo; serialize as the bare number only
140
